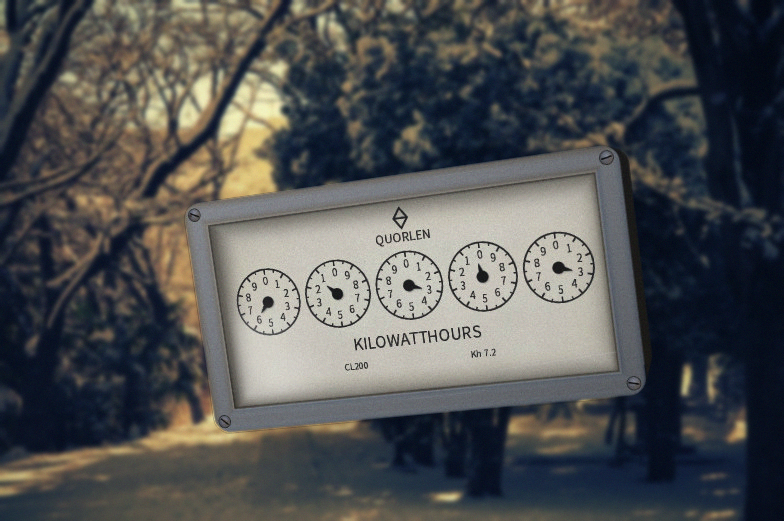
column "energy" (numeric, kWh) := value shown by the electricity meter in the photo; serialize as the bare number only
61303
